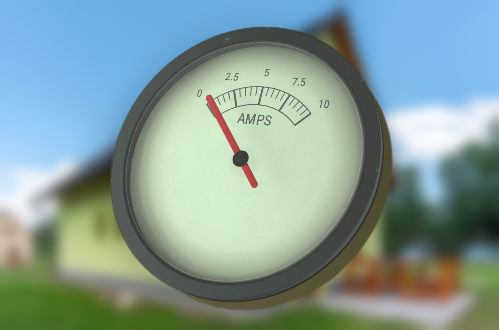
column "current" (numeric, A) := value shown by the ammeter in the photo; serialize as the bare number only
0.5
